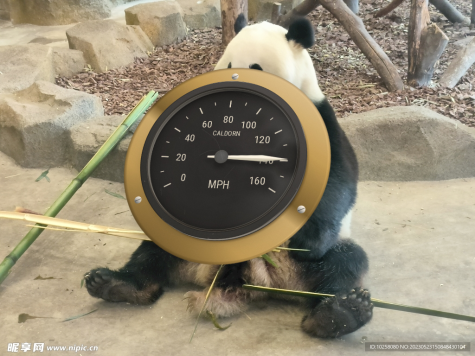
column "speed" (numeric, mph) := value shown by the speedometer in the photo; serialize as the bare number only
140
